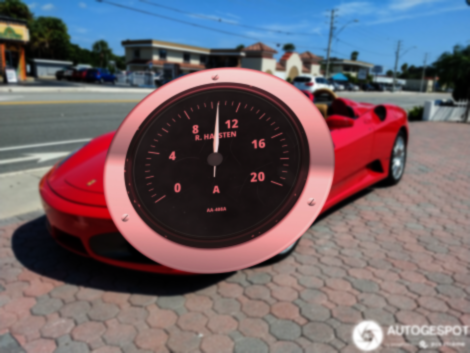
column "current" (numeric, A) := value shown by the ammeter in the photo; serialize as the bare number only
10.5
